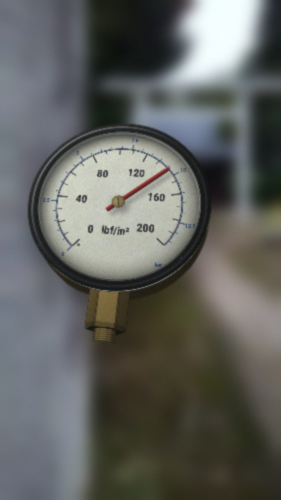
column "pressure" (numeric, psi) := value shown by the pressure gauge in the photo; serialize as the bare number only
140
